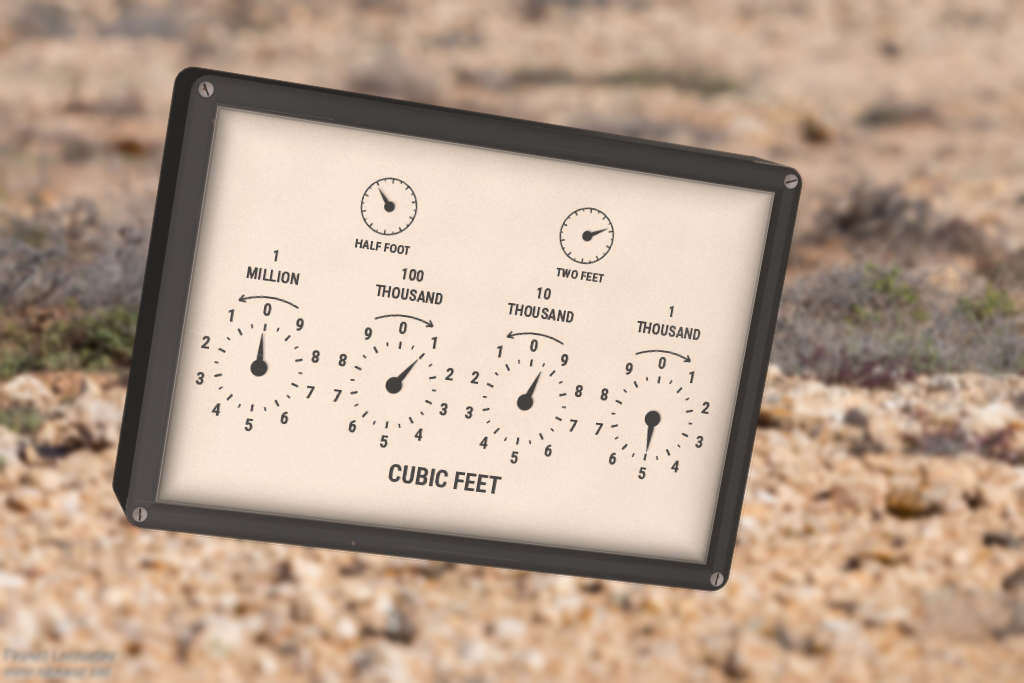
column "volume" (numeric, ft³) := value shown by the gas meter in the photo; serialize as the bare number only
9500
